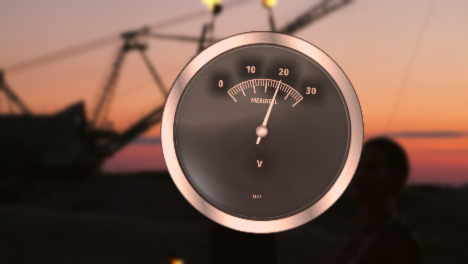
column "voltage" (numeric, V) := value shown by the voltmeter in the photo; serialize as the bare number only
20
